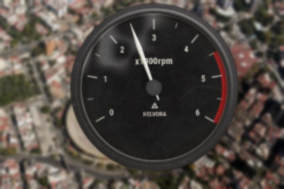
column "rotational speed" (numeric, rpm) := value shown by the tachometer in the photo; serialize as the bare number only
2500
